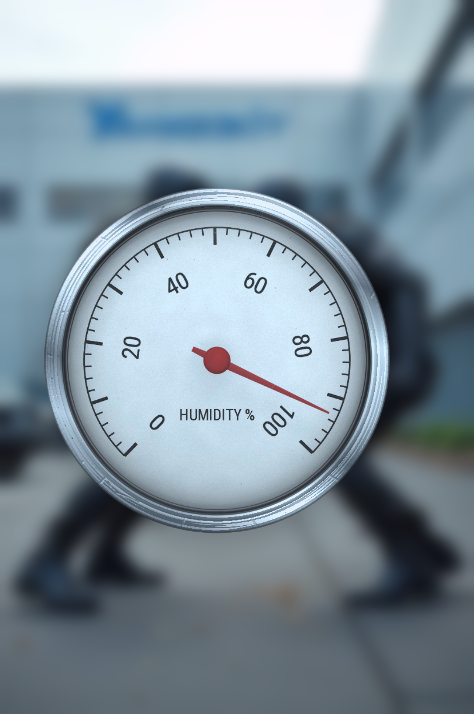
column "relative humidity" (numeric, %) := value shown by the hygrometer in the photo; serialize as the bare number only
93
